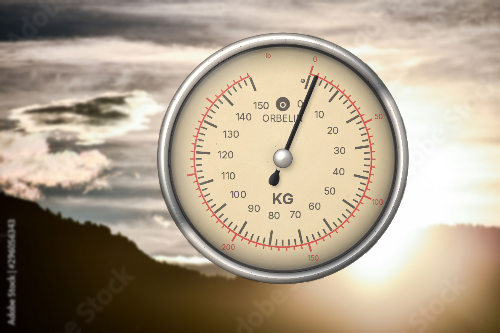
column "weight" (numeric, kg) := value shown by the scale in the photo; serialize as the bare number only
2
